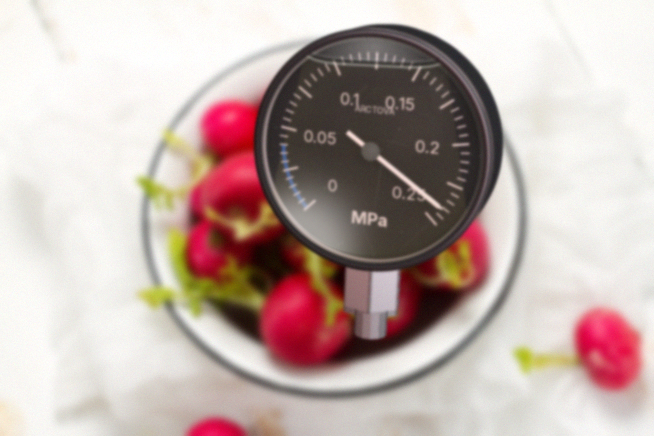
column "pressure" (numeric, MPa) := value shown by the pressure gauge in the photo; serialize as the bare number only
0.24
